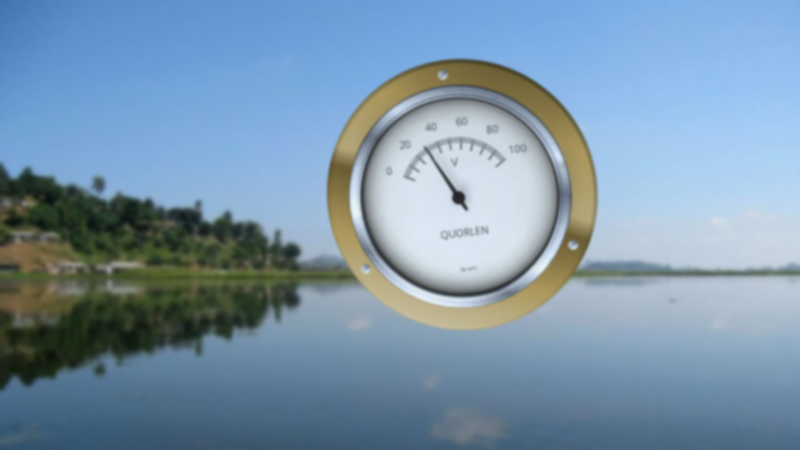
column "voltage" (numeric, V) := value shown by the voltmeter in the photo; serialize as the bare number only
30
